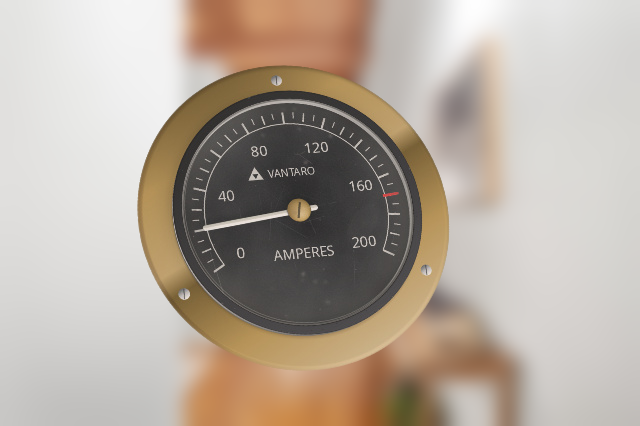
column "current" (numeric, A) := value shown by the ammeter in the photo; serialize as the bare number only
20
